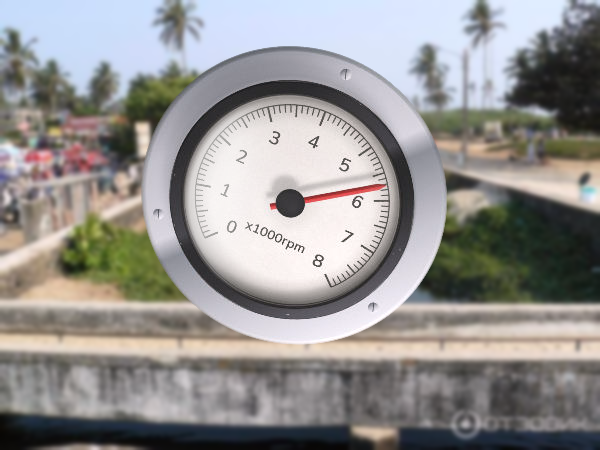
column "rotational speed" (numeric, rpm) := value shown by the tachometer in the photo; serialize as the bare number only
5700
